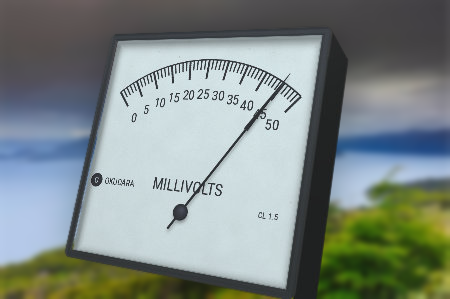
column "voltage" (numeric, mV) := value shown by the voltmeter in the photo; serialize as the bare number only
45
